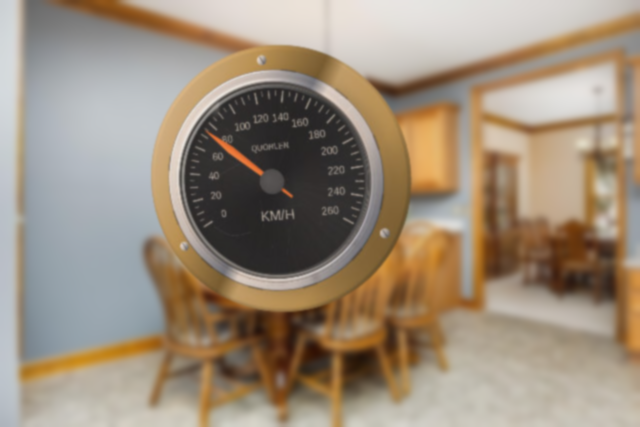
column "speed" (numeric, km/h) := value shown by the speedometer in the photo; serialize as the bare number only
75
